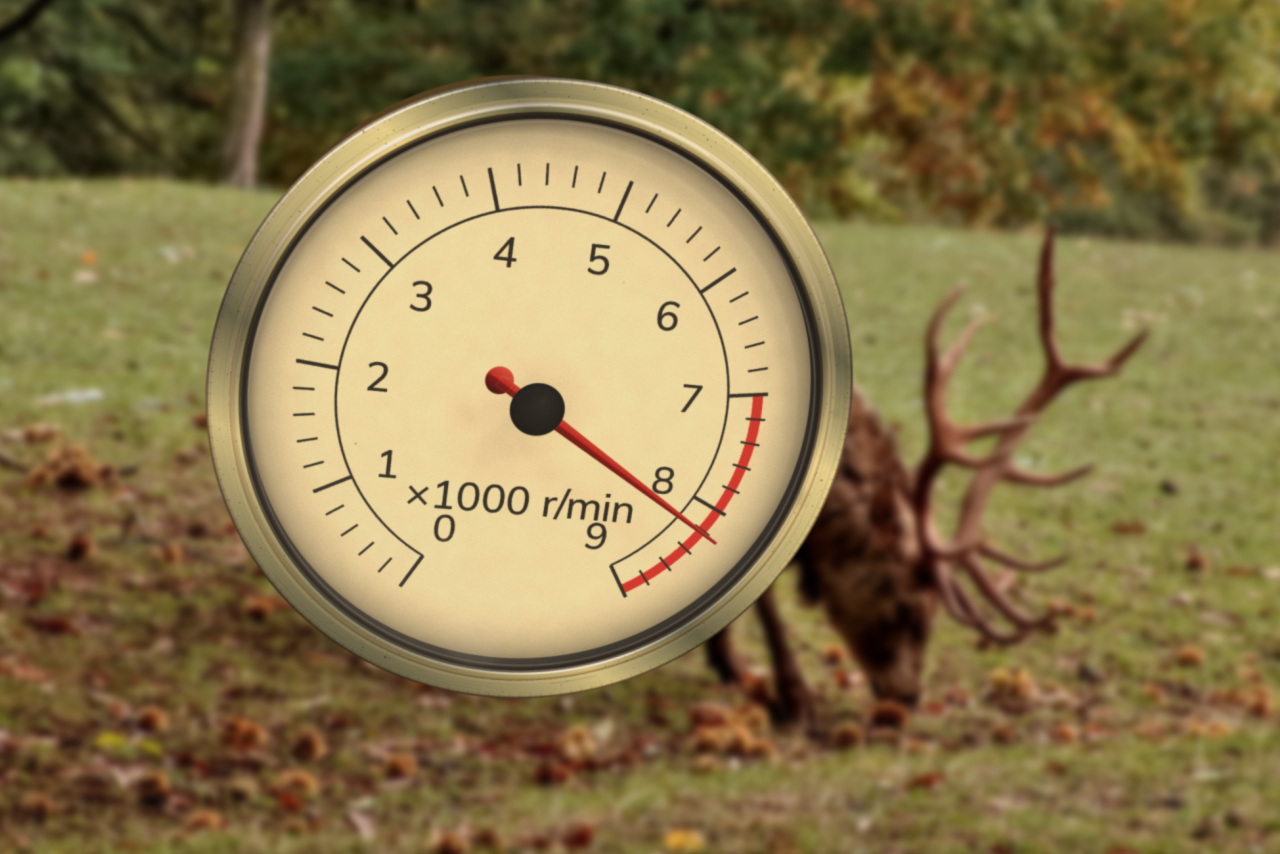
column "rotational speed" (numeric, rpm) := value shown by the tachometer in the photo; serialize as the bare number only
8200
